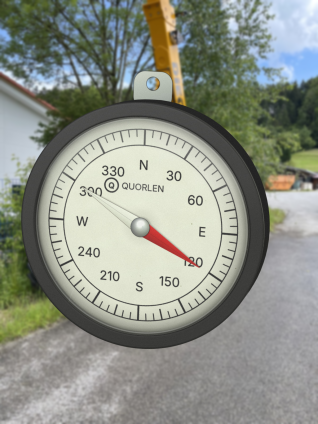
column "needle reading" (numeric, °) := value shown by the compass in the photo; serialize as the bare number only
120
